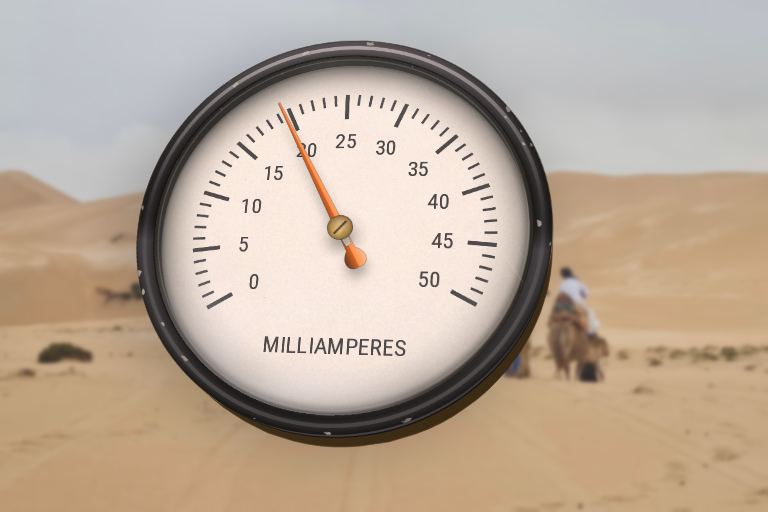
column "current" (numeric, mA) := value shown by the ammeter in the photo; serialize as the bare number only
19.5
